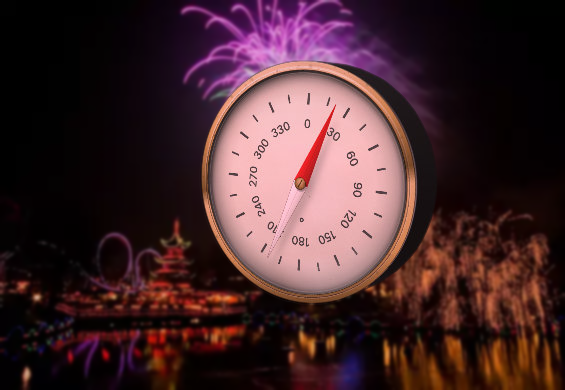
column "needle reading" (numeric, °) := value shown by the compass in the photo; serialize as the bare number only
22.5
